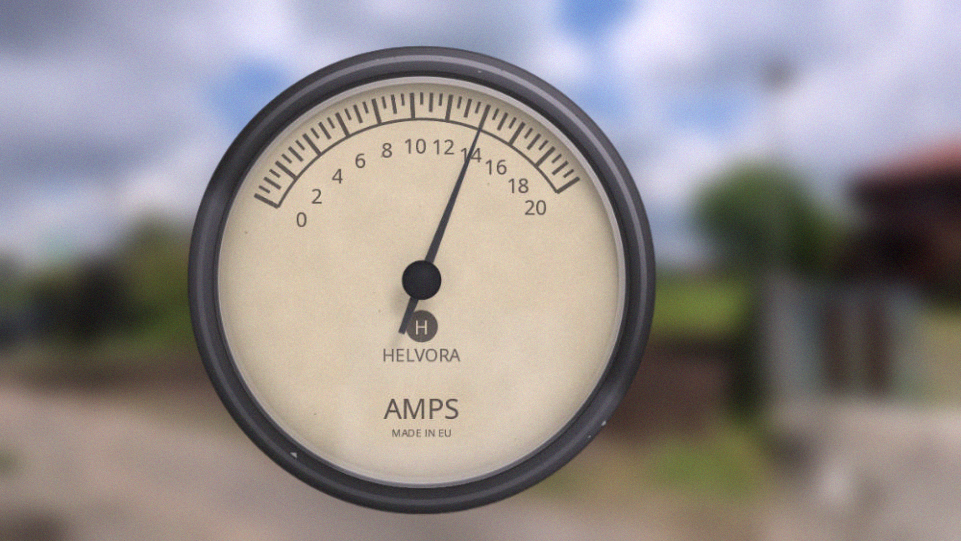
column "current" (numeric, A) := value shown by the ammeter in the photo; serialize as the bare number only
14
